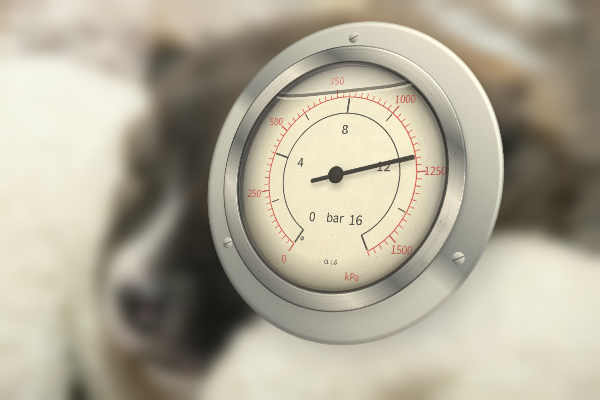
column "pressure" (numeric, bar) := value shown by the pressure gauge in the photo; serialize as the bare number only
12
